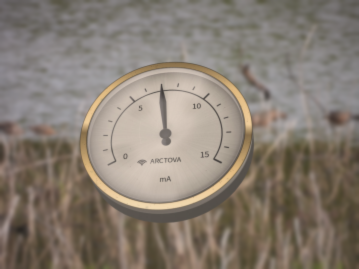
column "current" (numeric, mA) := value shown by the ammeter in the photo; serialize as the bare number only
7
